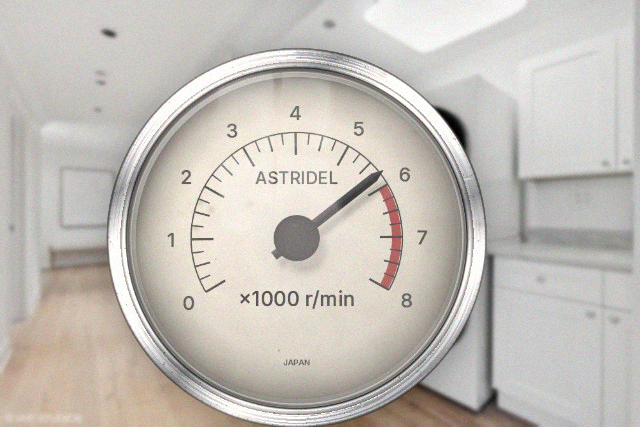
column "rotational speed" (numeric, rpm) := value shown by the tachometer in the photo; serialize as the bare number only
5750
